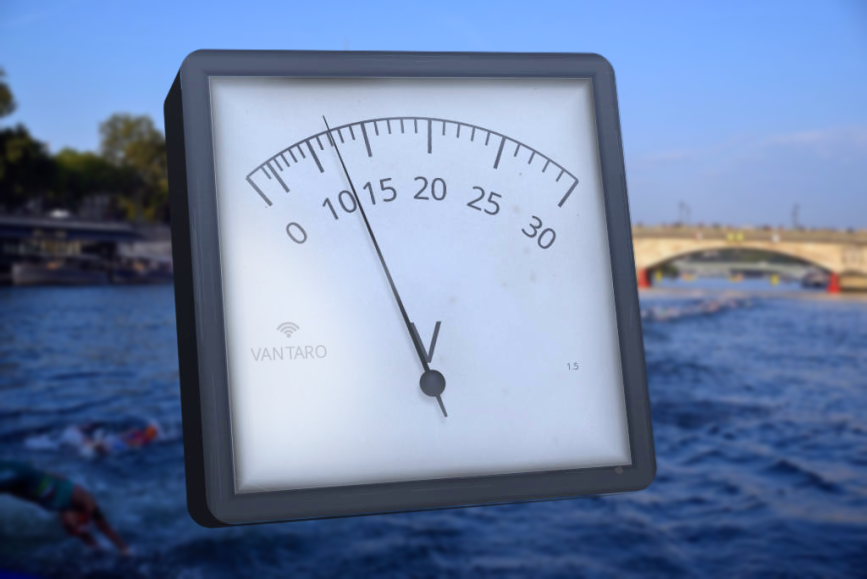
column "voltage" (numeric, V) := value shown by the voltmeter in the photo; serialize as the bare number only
12
